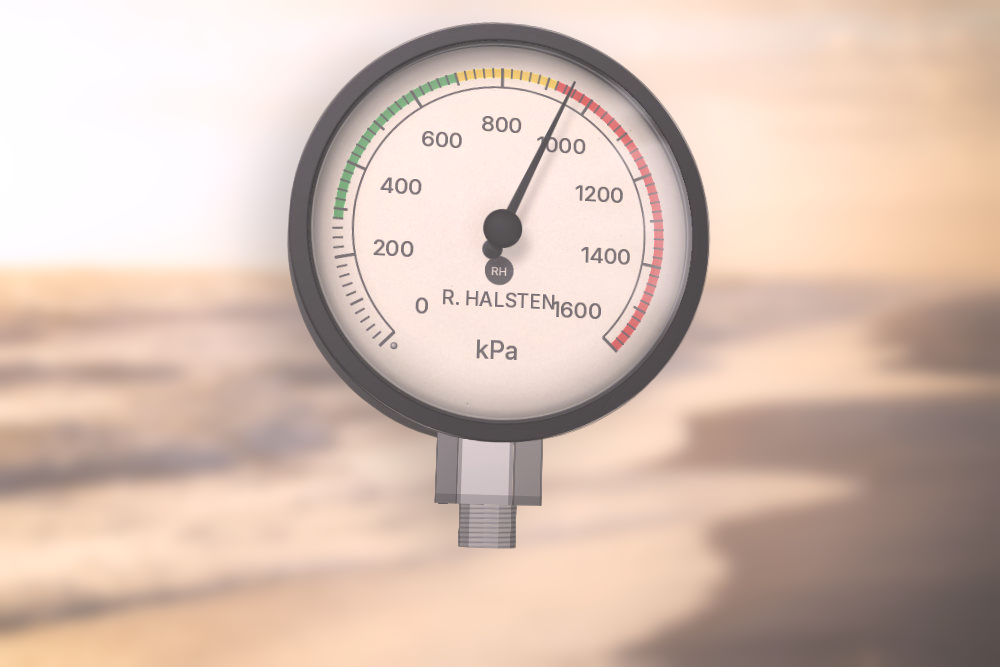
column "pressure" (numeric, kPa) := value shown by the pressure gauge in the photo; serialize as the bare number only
950
